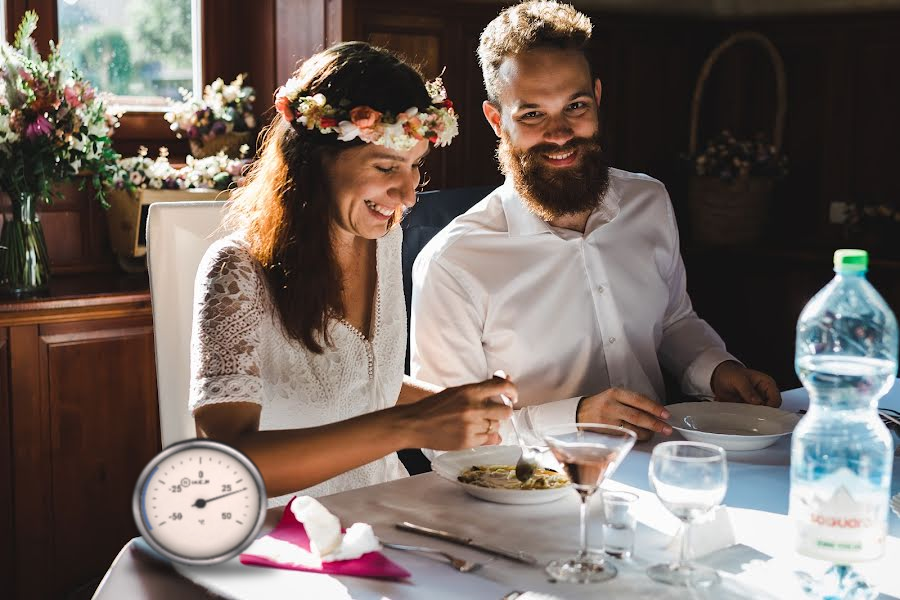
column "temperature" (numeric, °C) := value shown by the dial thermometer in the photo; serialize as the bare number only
30
